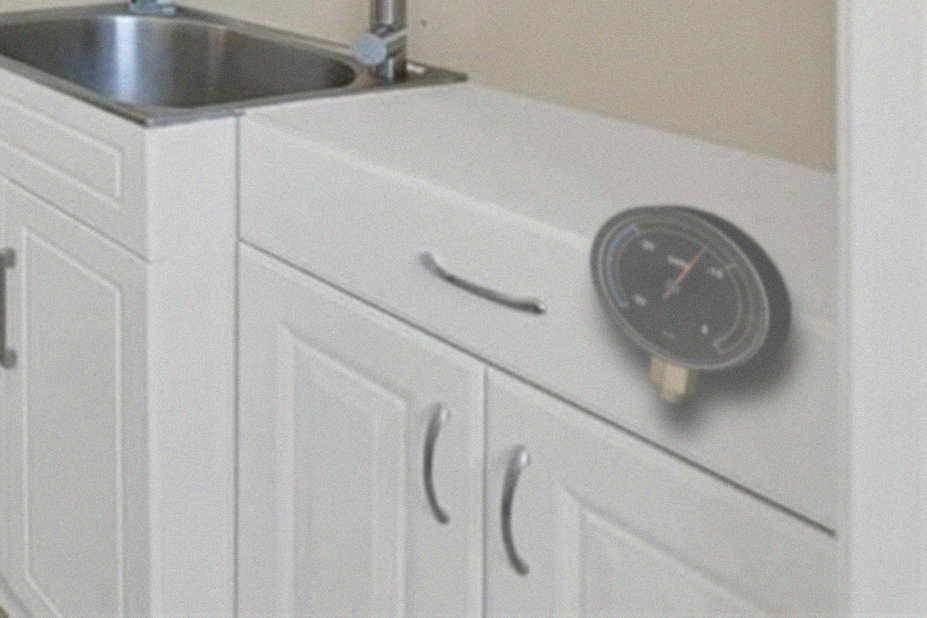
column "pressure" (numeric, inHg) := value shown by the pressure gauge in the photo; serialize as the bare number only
-12.5
